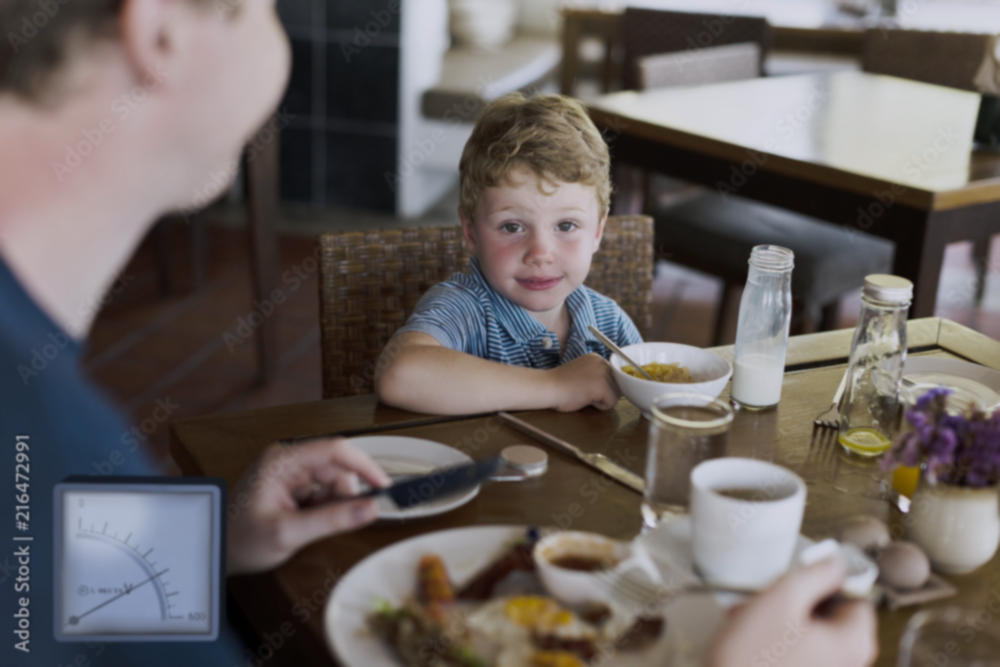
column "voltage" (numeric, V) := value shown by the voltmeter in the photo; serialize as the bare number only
400
